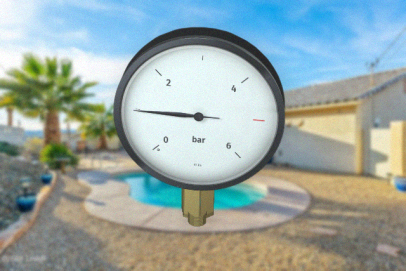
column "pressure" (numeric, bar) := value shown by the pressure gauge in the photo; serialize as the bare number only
1
